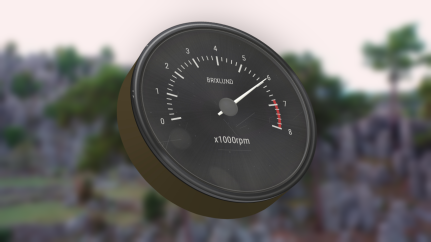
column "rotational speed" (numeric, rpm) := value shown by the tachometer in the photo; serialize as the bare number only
6000
